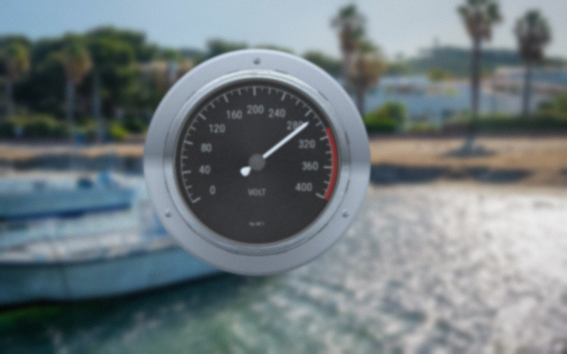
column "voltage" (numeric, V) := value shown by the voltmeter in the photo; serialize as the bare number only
290
